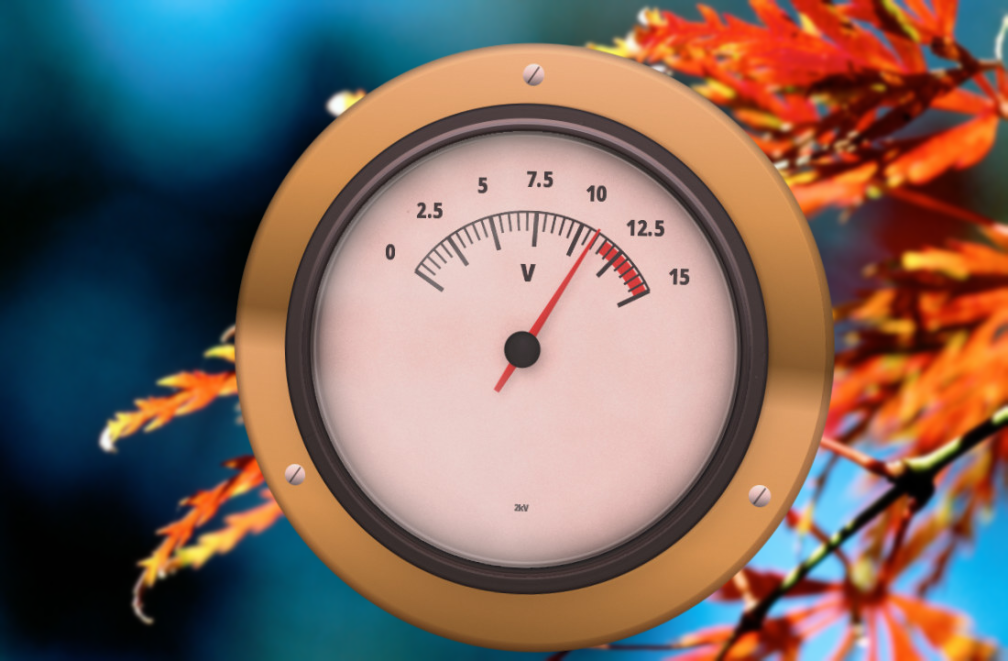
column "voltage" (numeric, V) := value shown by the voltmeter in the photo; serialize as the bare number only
11
